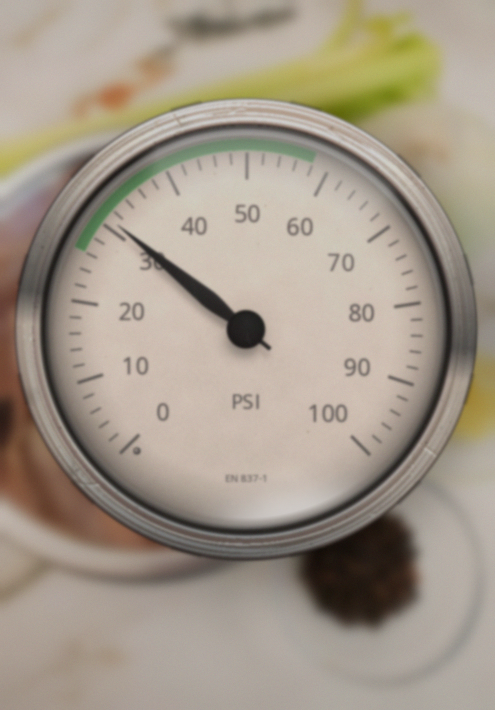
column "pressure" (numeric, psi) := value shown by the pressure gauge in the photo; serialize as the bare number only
31
